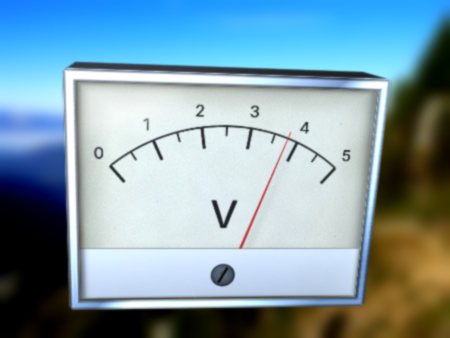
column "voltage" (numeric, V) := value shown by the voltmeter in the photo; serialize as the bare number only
3.75
